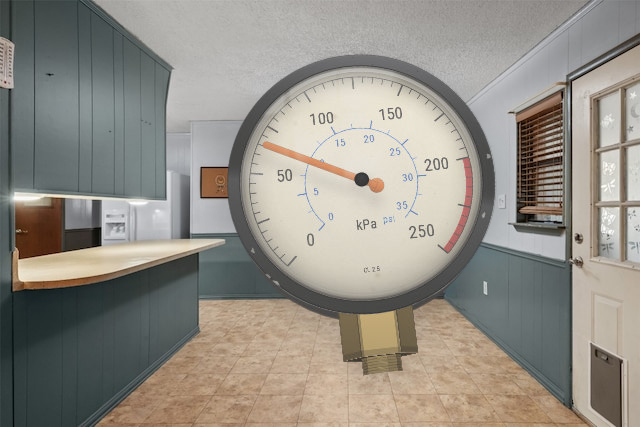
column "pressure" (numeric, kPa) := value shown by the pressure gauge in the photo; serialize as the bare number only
65
